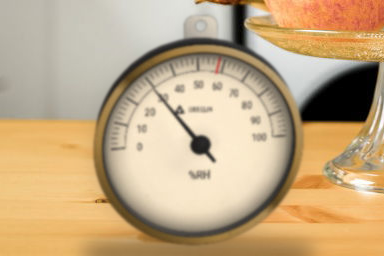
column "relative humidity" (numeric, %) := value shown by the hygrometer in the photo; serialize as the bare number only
30
